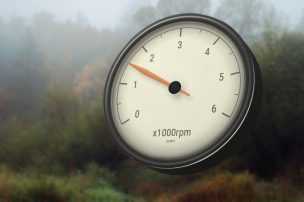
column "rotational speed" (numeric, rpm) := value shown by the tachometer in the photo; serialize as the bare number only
1500
